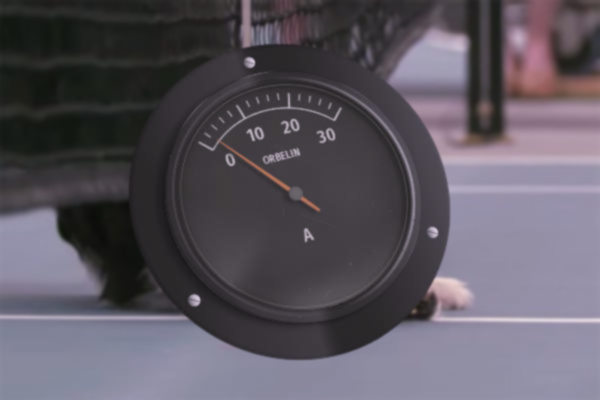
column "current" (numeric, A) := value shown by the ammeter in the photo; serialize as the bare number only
2
